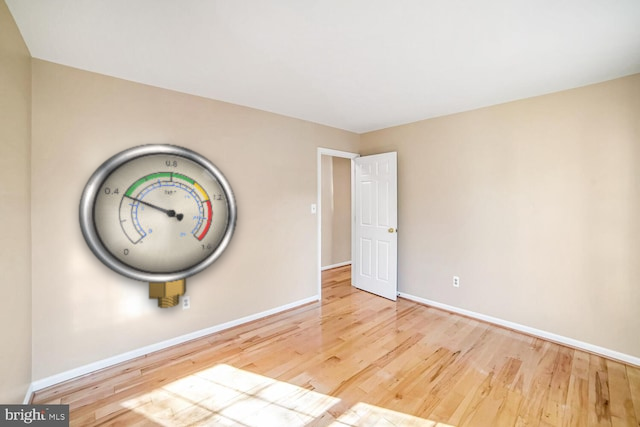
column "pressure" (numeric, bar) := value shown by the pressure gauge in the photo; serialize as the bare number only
0.4
